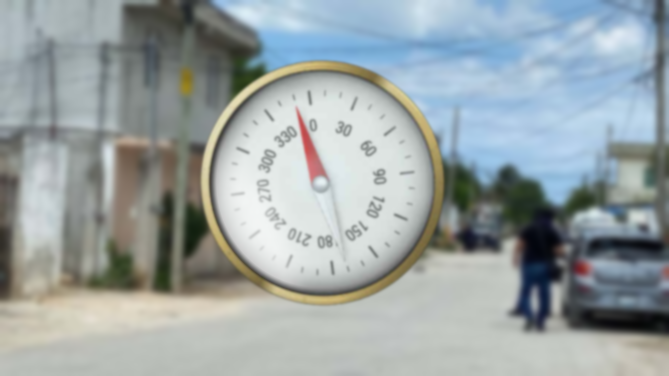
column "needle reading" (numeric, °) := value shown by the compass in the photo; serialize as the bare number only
350
